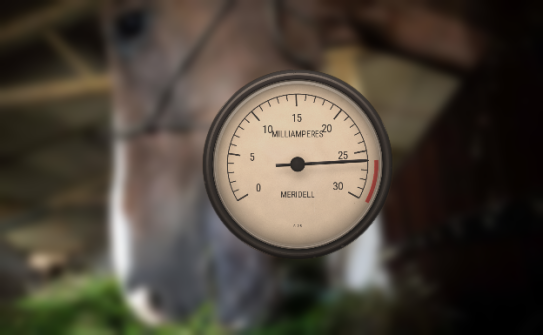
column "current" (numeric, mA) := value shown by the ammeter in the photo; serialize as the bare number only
26
